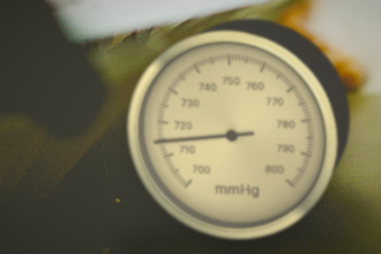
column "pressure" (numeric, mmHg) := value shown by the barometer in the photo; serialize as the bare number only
715
